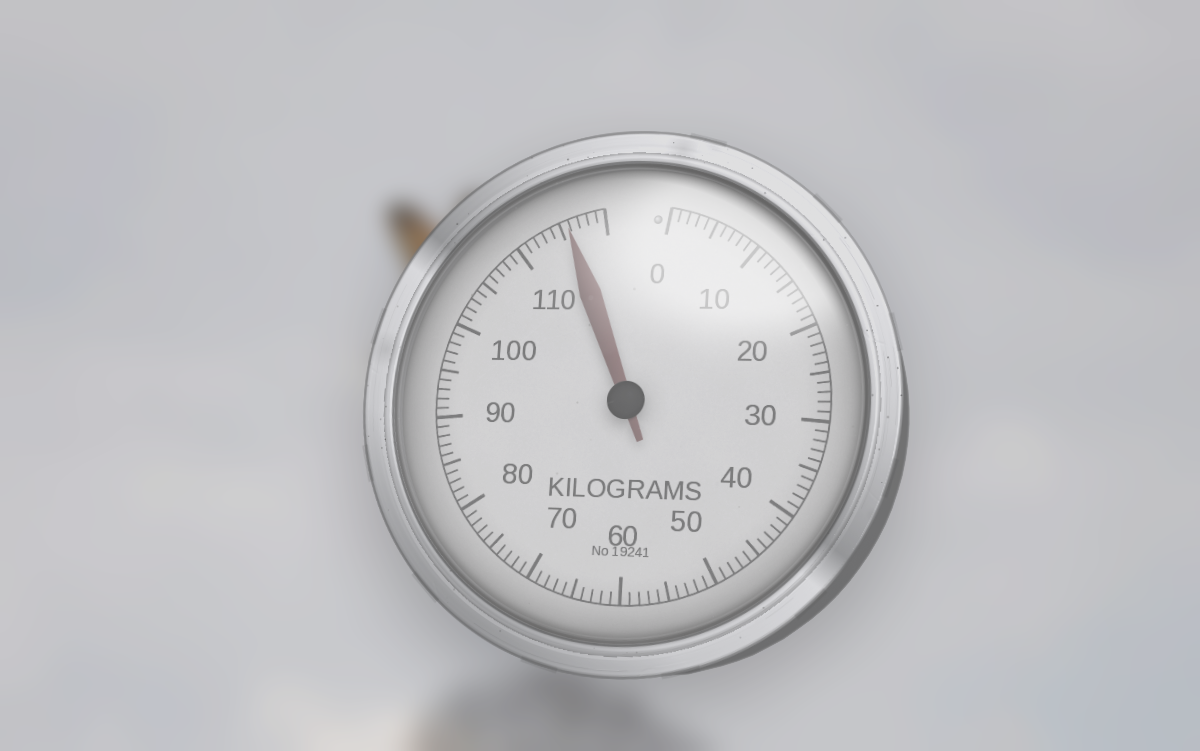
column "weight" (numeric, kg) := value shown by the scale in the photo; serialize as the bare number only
116
